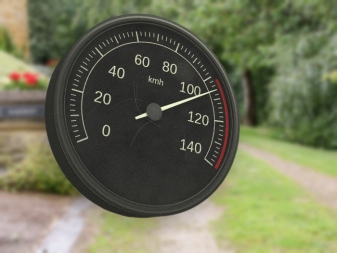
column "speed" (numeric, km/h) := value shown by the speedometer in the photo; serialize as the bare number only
106
